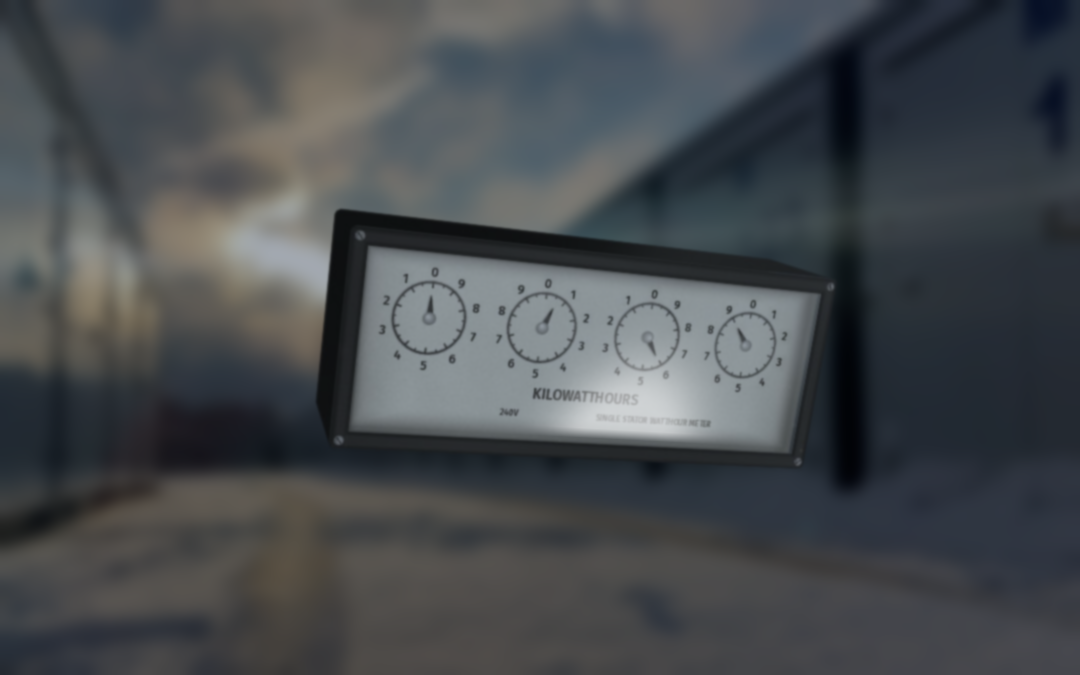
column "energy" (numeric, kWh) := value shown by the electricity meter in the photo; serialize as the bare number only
59
